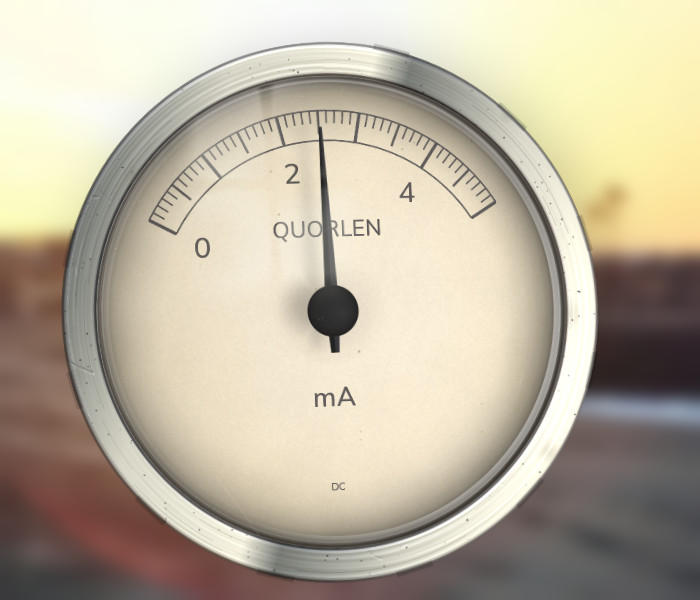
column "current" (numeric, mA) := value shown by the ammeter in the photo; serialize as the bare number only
2.5
